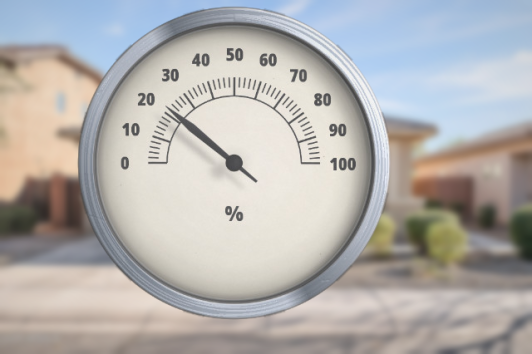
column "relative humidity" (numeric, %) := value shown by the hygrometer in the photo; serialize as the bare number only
22
